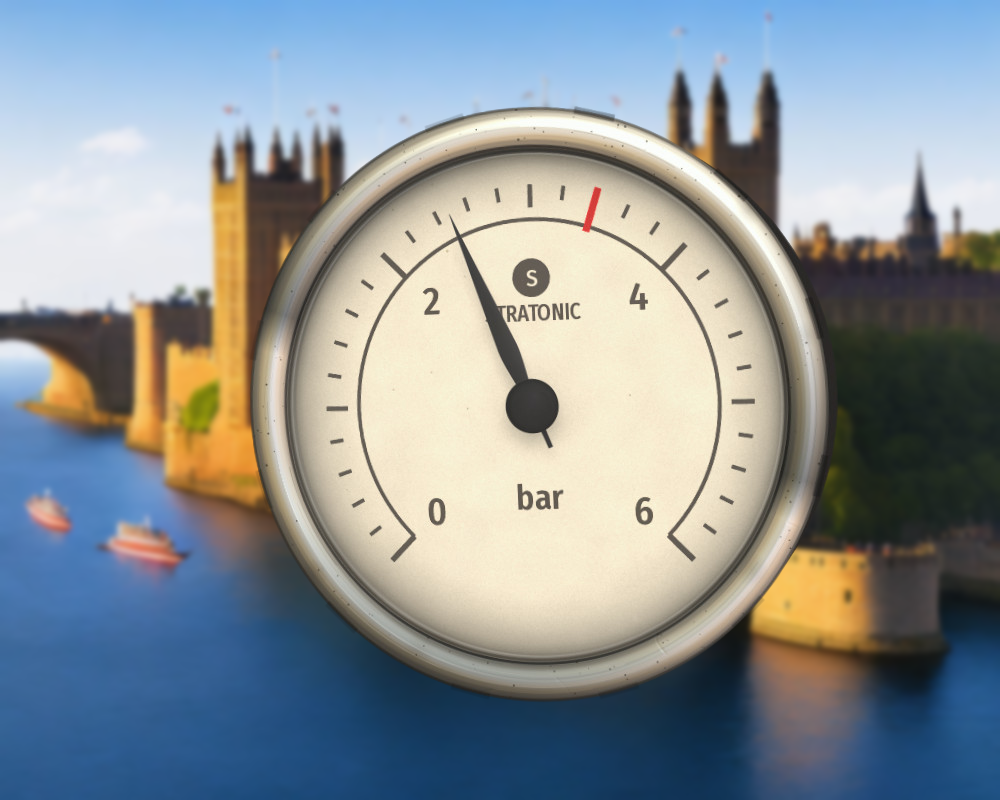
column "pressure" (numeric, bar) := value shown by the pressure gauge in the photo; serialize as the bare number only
2.5
